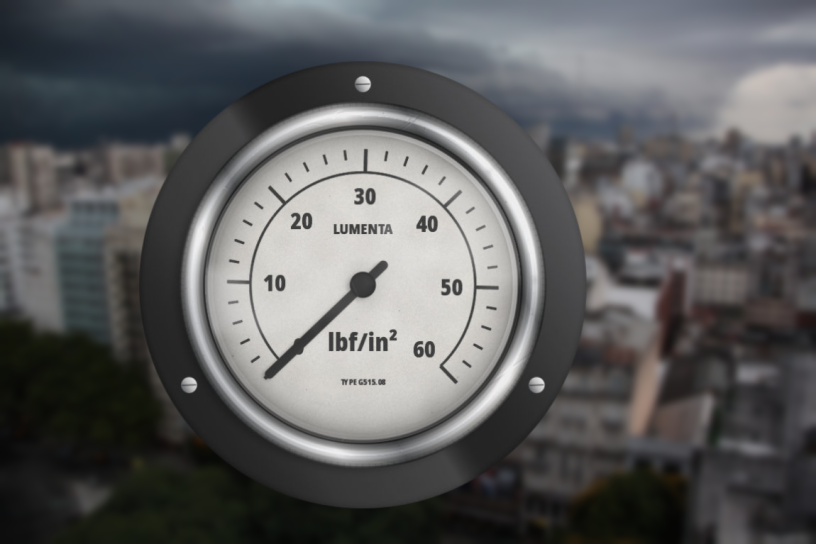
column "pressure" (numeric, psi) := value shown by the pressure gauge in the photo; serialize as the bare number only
0
